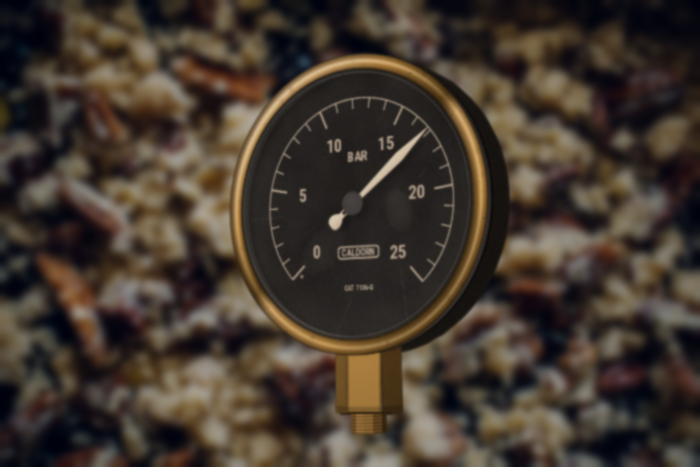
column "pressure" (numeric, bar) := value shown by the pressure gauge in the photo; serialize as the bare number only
17
